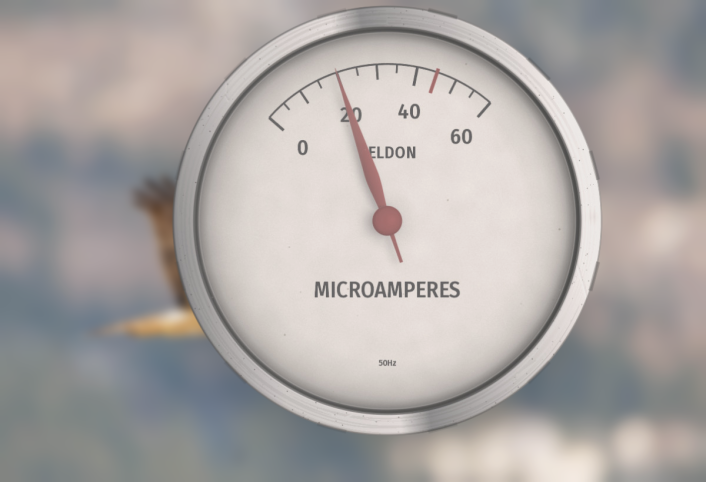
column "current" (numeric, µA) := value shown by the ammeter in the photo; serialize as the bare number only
20
